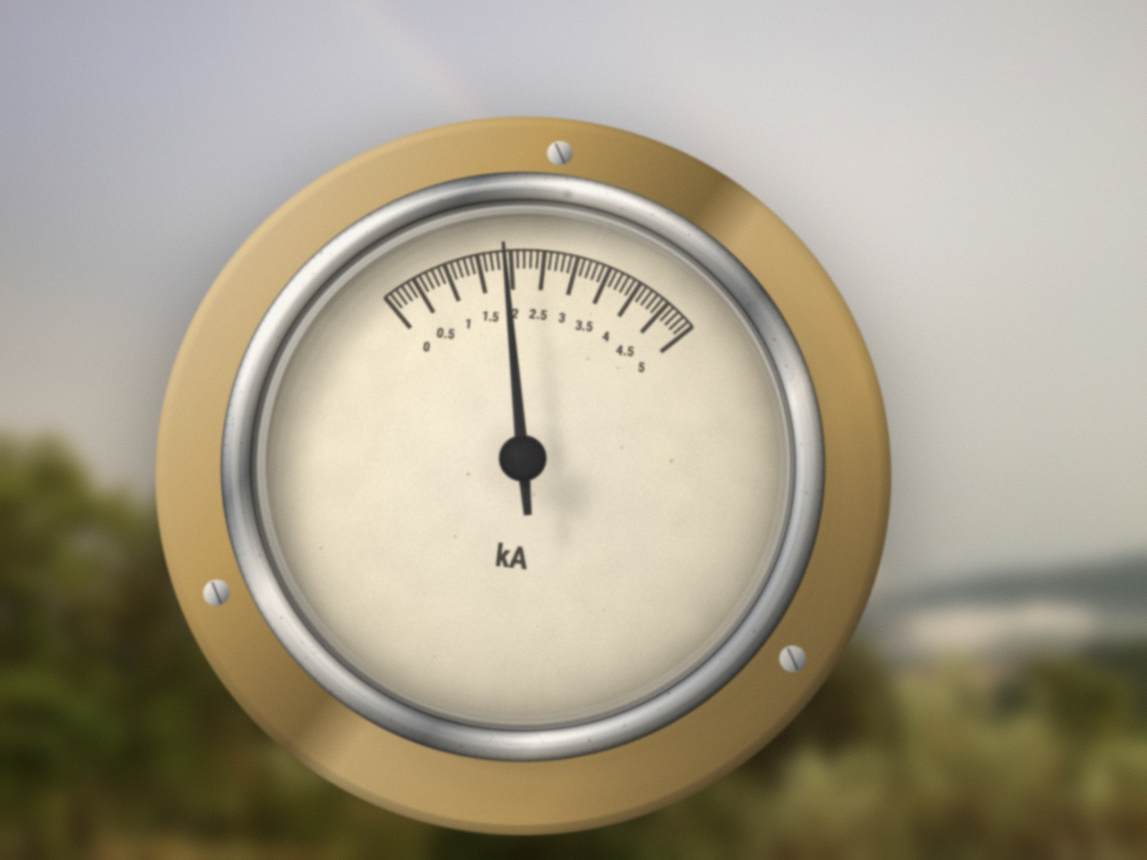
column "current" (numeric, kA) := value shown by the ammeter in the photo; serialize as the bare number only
1.9
